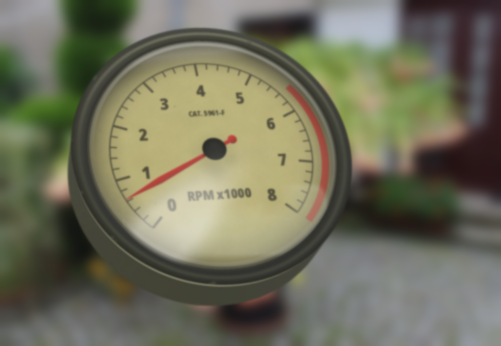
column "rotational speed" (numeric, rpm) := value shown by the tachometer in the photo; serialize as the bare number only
600
